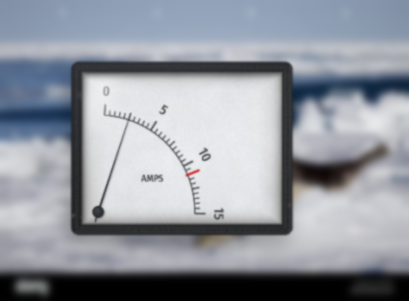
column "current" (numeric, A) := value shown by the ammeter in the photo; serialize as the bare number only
2.5
